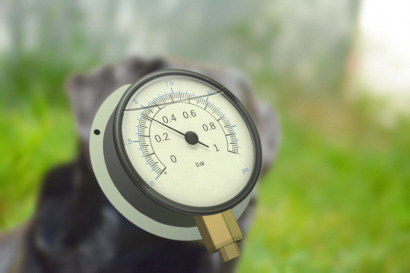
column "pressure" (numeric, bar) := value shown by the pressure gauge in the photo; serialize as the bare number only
0.3
